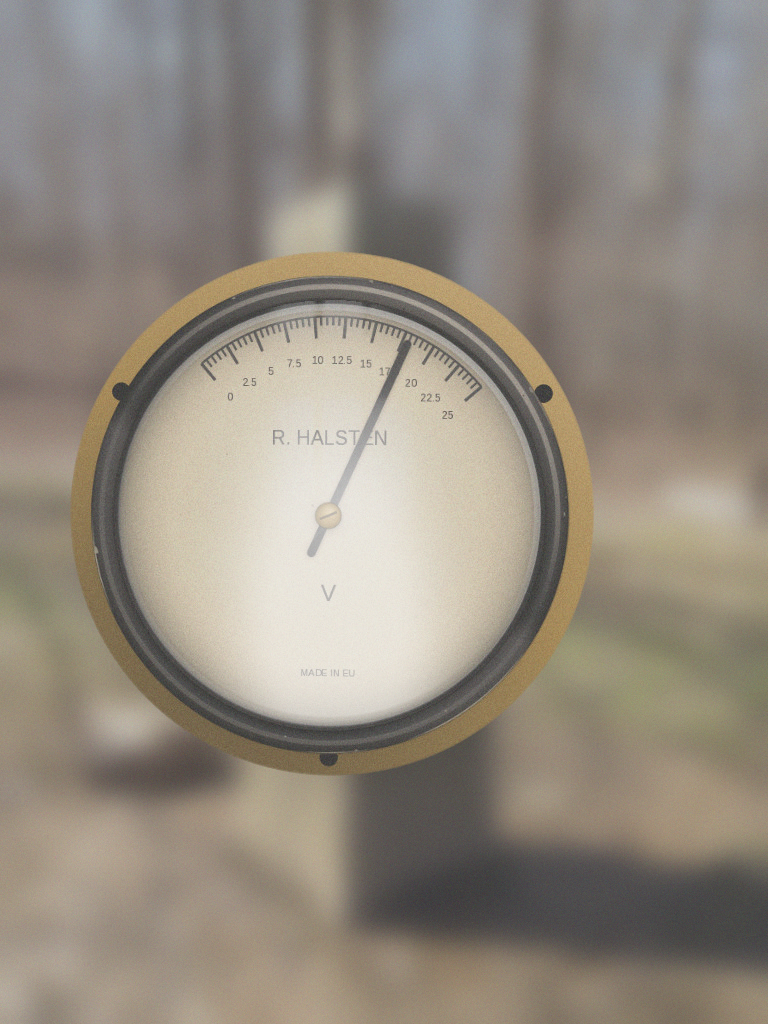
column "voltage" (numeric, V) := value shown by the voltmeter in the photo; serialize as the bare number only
18
